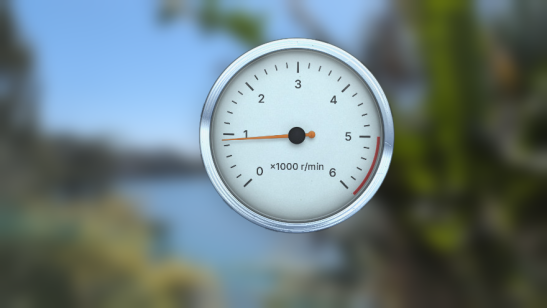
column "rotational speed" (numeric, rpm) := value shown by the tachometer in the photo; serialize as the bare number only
900
